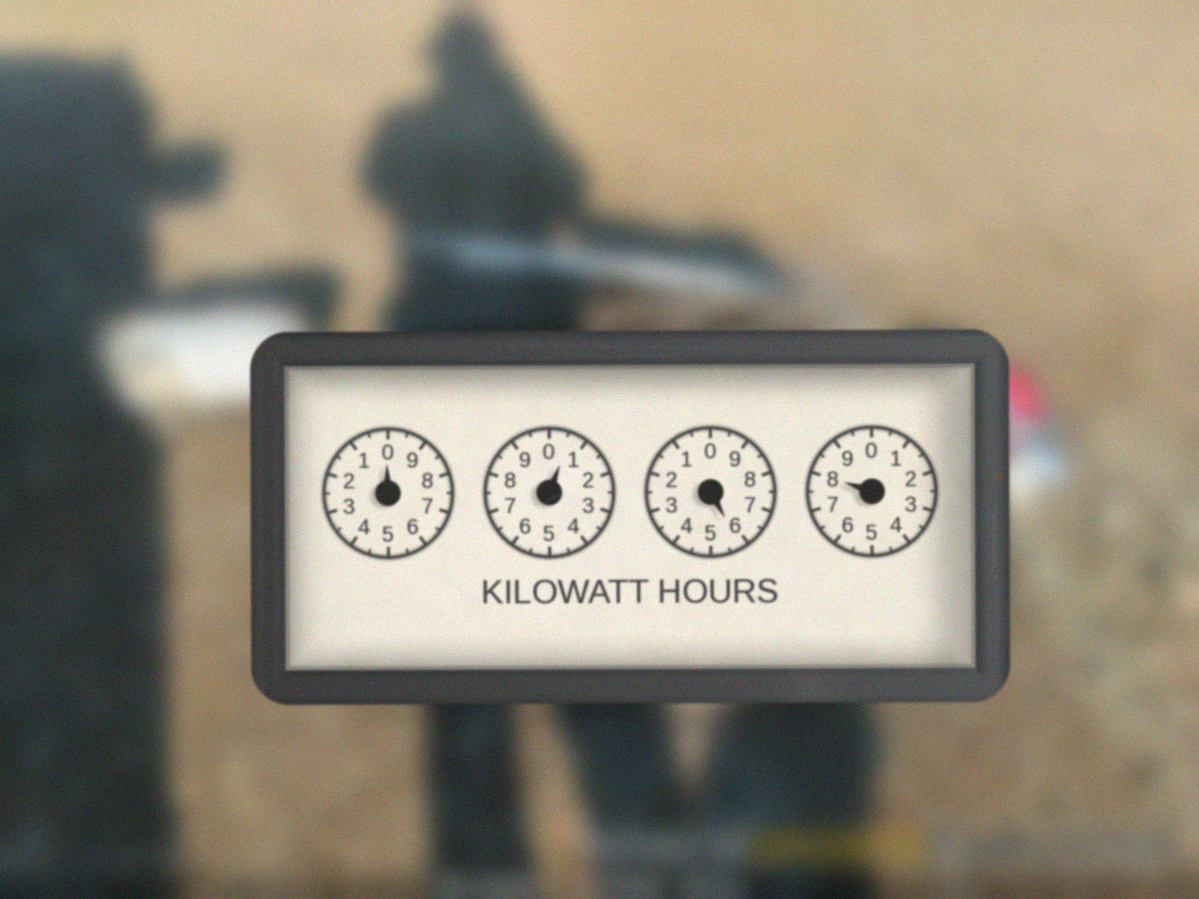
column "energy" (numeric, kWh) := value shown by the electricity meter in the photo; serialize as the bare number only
58
